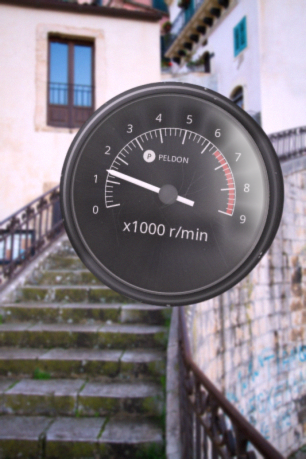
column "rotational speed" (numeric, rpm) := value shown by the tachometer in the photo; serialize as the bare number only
1400
